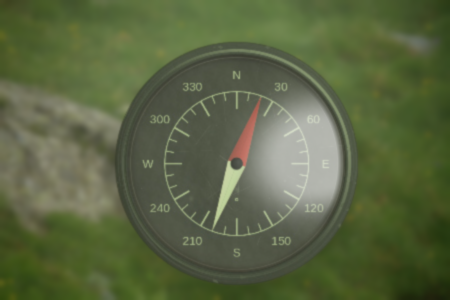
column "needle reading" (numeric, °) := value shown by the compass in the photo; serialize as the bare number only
20
